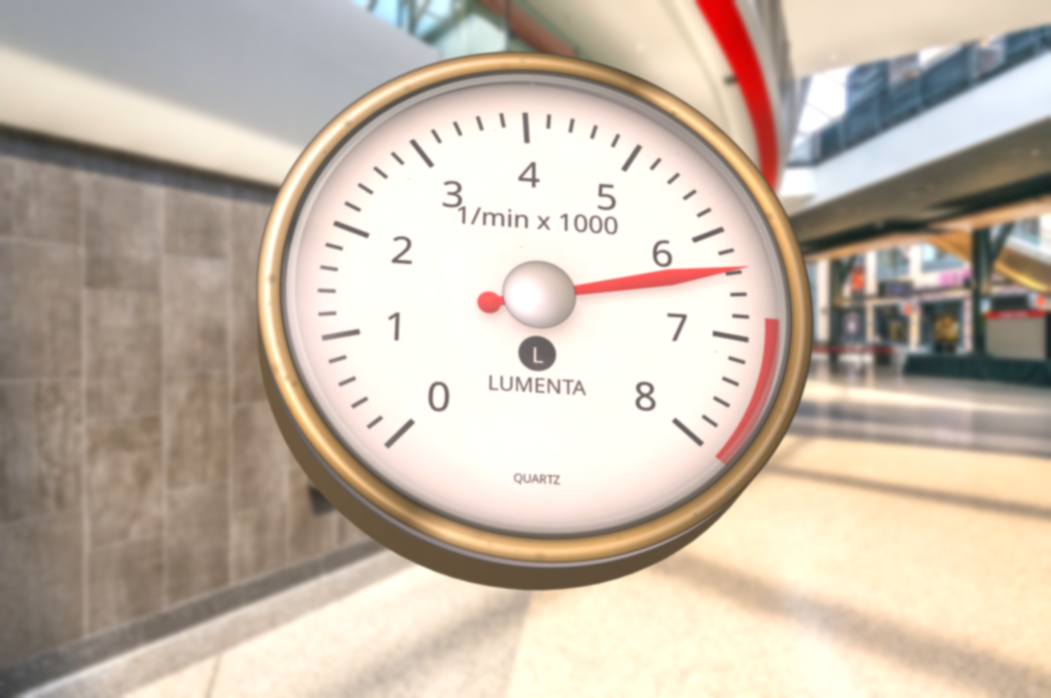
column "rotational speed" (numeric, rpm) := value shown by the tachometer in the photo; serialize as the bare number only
6400
